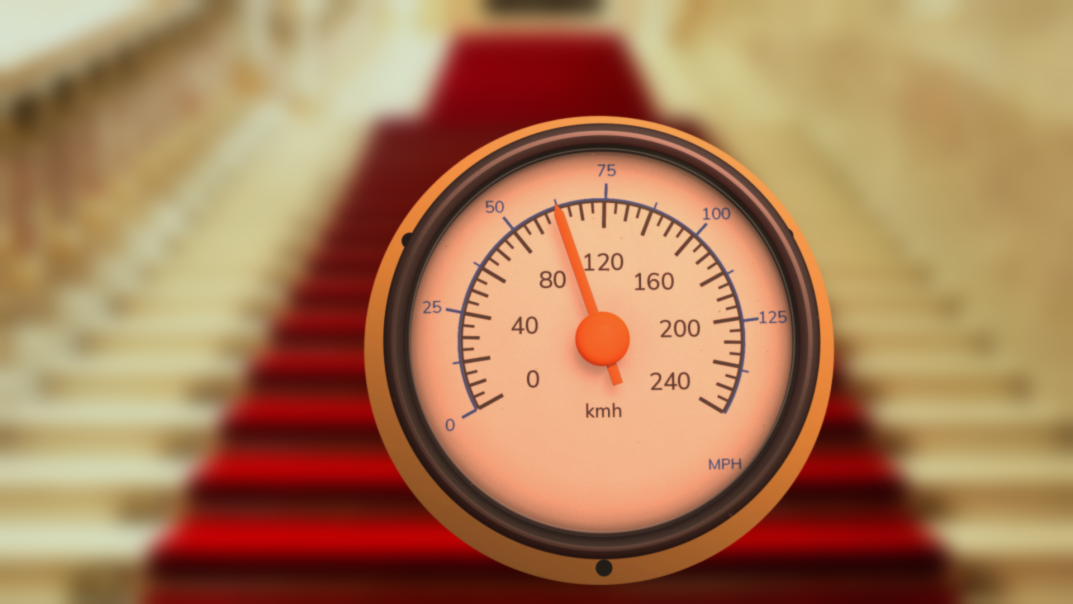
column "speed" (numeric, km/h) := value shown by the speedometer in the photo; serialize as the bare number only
100
